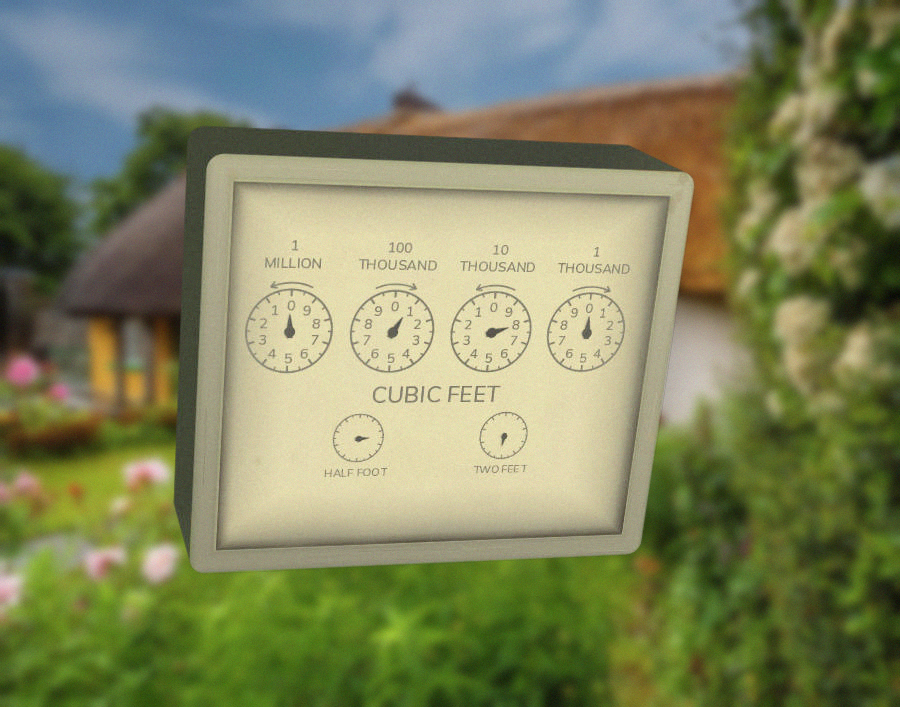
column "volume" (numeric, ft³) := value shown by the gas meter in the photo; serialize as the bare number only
8000
